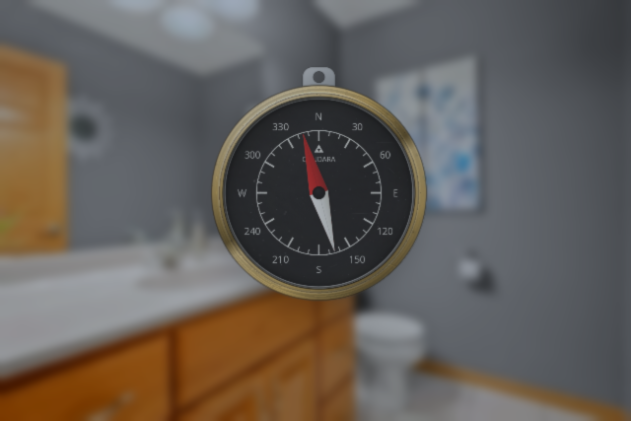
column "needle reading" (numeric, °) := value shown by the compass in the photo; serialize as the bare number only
345
